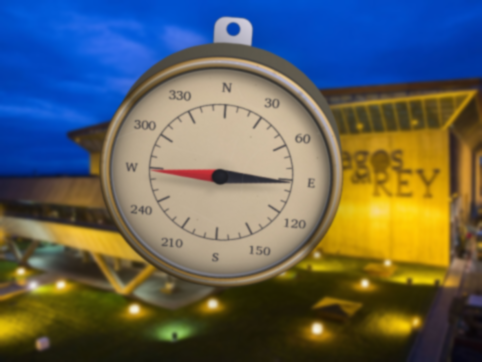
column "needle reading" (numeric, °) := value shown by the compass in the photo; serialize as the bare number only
270
